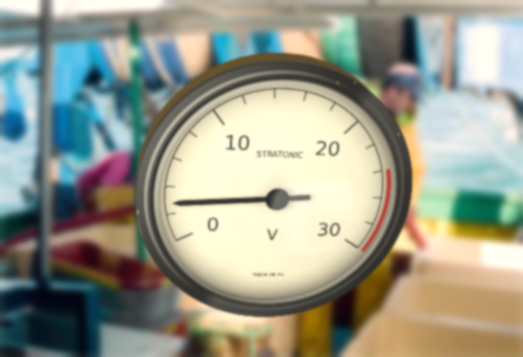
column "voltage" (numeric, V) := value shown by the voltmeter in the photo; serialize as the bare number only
3
